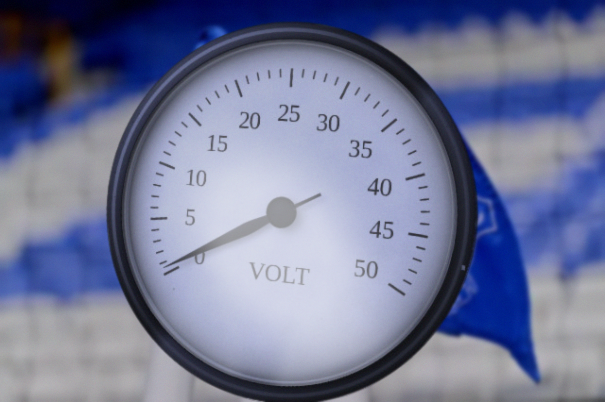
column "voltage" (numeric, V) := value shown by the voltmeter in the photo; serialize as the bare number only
0.5
